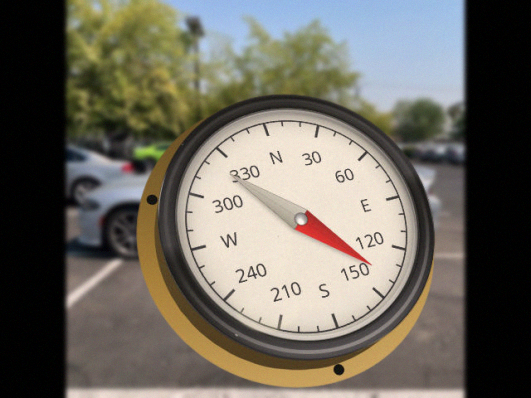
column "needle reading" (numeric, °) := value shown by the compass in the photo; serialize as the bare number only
140
